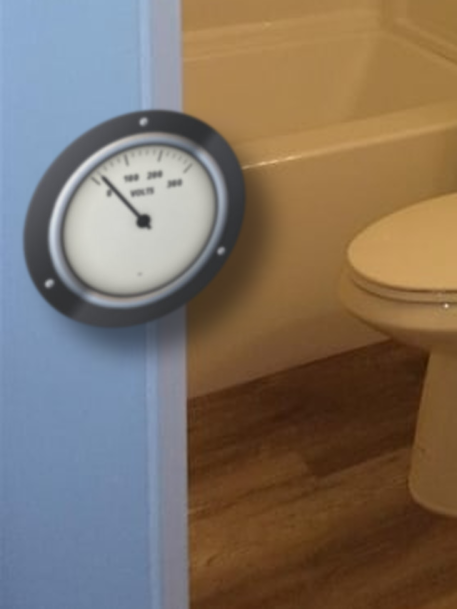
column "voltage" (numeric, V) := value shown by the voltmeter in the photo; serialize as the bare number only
20
